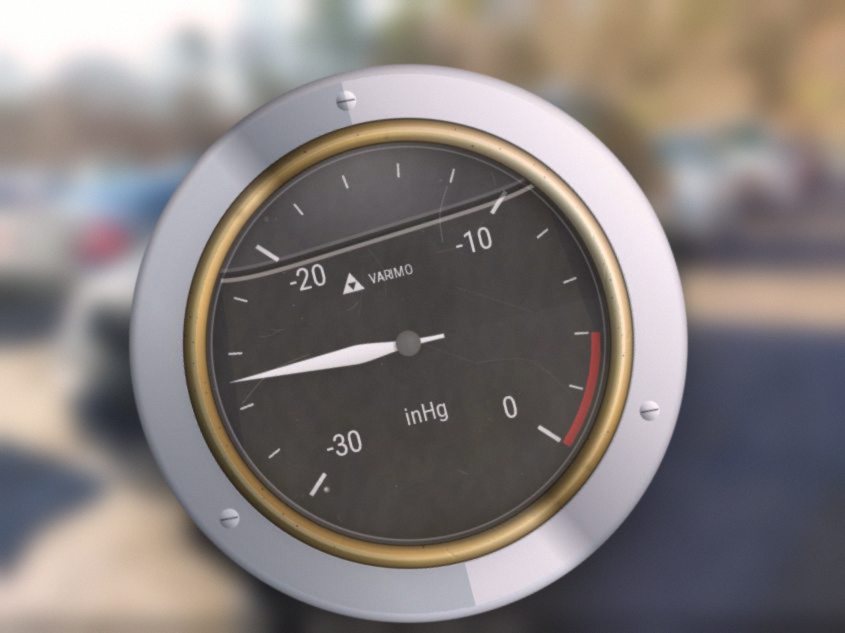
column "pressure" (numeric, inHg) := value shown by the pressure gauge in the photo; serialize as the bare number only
-25
